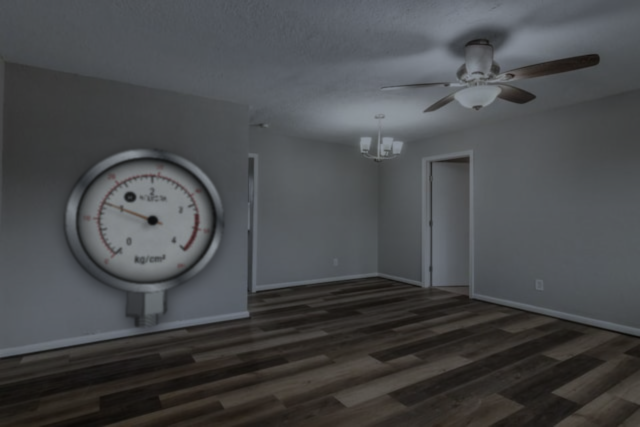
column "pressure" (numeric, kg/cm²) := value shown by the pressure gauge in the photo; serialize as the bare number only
1
